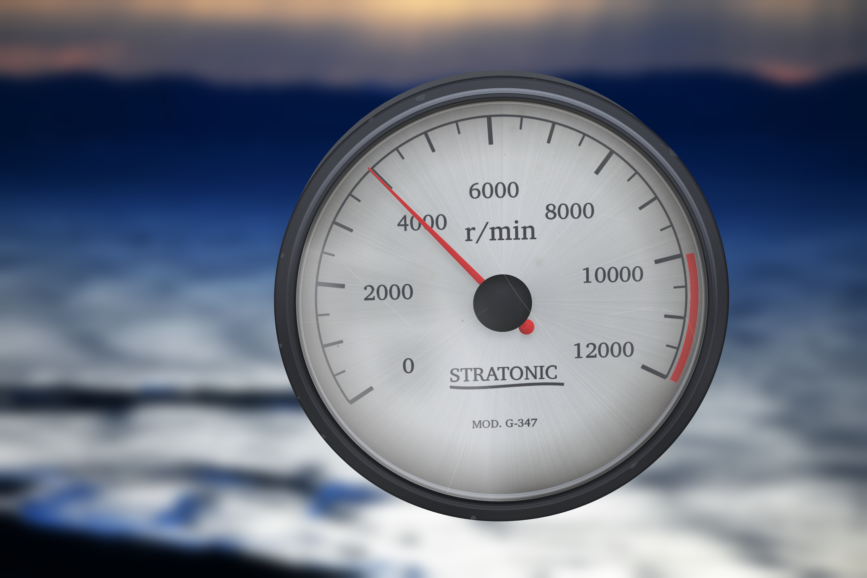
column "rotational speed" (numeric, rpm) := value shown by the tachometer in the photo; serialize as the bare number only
4000
